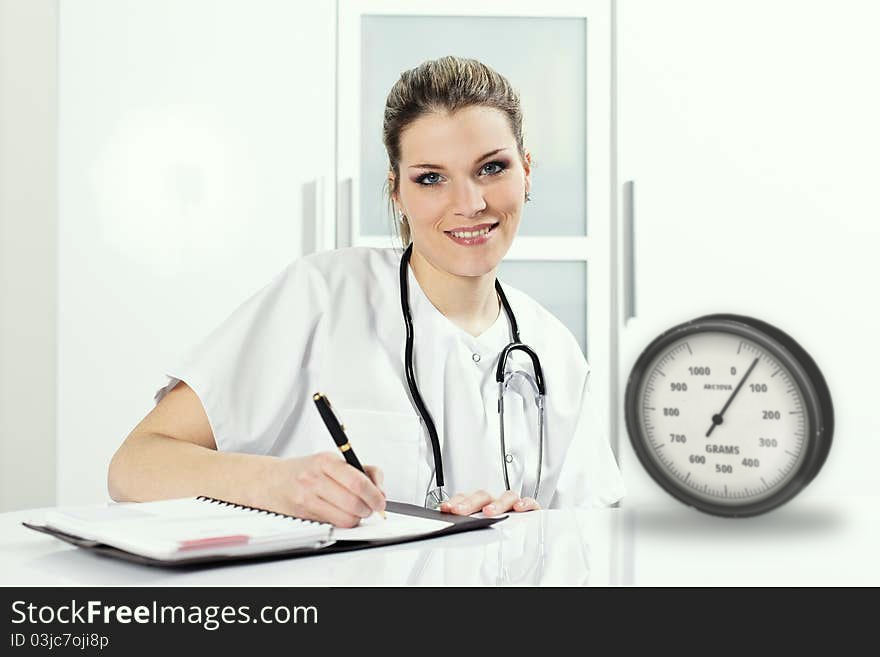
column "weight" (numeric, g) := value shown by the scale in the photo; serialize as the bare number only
50
